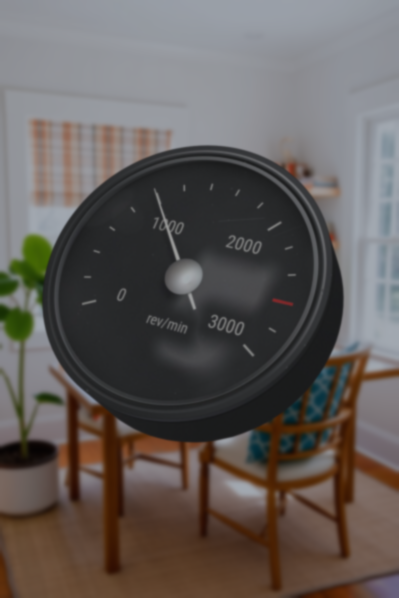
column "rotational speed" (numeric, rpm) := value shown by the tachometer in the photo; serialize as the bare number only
1000
